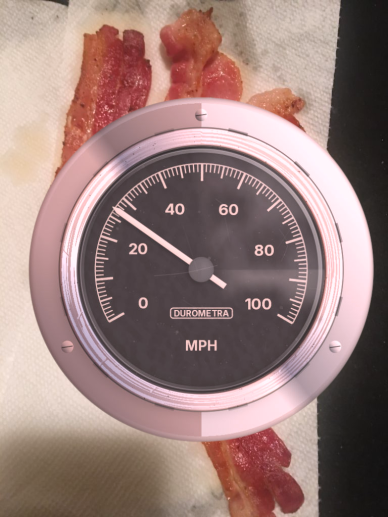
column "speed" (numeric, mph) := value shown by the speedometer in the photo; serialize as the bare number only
27
